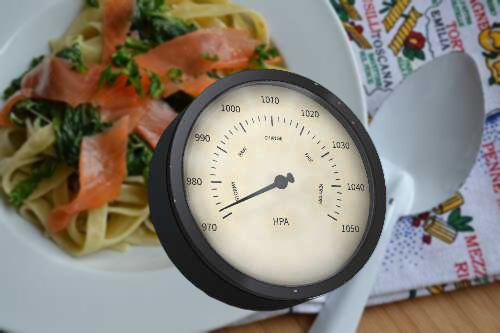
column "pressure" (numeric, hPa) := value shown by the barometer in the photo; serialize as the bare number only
972
